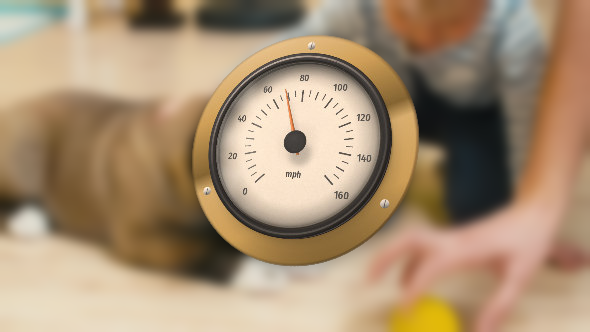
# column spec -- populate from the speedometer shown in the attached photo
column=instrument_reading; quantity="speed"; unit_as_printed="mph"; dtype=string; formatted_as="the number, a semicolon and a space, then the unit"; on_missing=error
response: 70; mph
